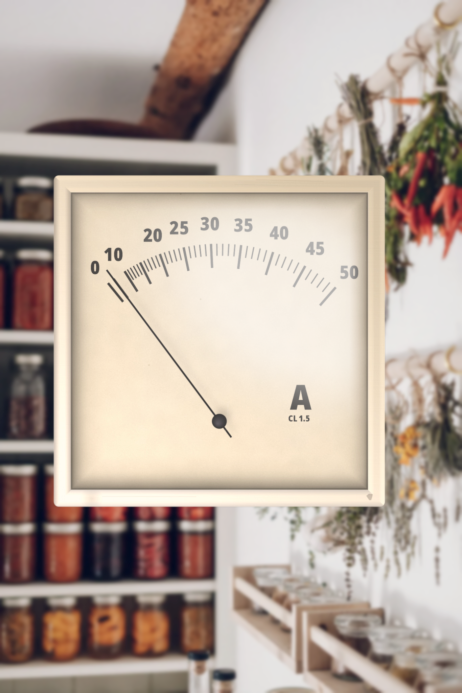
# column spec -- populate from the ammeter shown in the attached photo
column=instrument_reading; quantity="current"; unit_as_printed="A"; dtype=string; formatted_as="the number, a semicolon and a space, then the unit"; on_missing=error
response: 5; A
